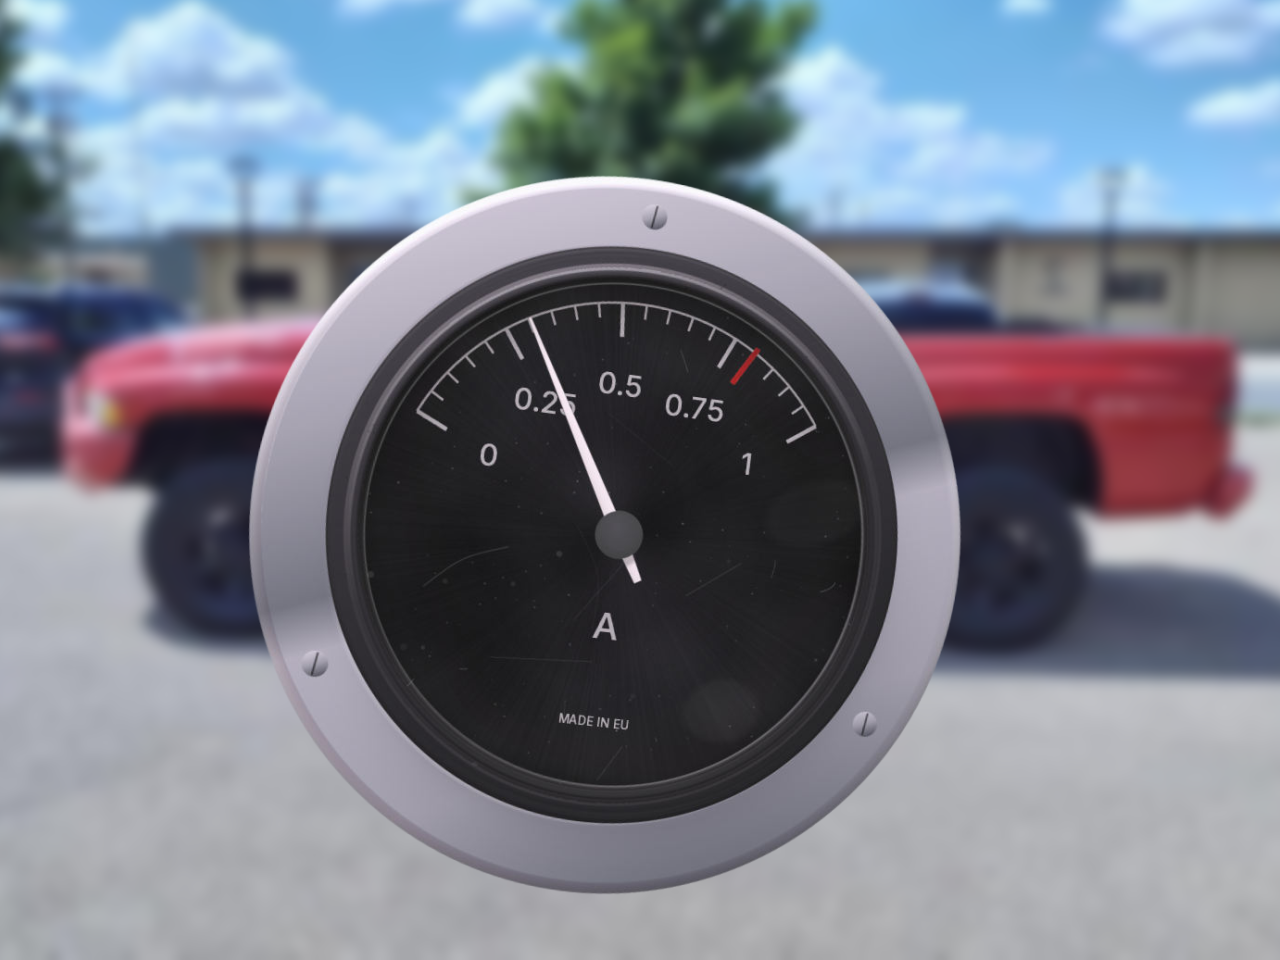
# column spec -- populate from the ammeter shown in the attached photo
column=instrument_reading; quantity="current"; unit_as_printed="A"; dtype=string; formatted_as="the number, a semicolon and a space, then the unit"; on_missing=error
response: 0.3; A
